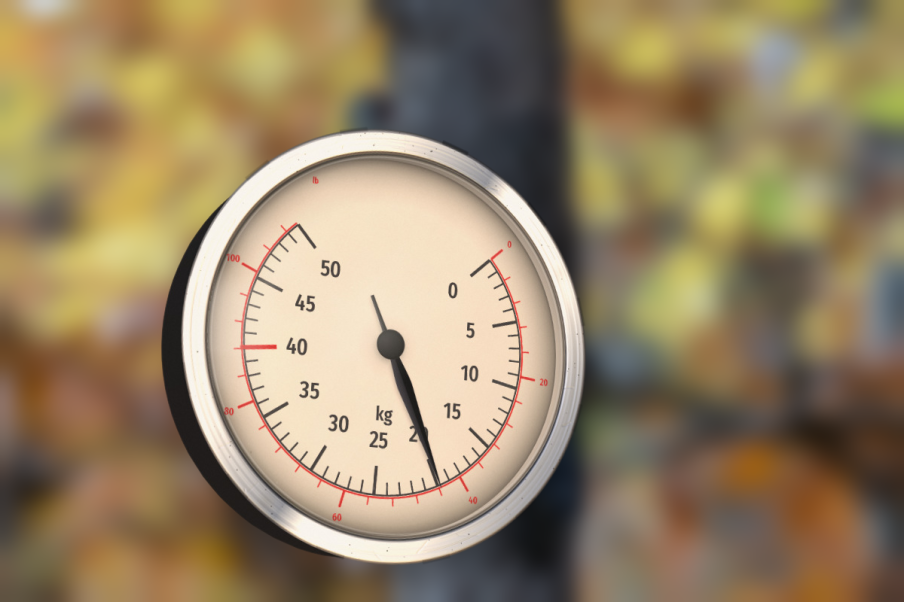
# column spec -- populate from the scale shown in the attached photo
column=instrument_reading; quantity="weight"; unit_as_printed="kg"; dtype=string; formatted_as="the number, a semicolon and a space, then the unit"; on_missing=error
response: 20; kg
